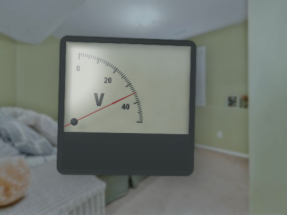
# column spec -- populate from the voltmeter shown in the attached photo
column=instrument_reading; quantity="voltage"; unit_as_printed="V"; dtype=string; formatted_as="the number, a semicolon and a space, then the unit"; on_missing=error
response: 35; V
